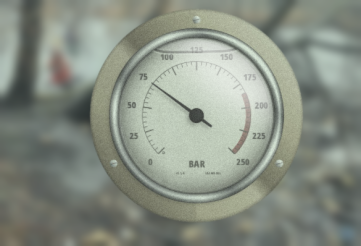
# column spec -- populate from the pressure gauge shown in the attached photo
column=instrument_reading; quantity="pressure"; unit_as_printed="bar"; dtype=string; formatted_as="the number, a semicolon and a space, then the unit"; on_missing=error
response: 75; bar
